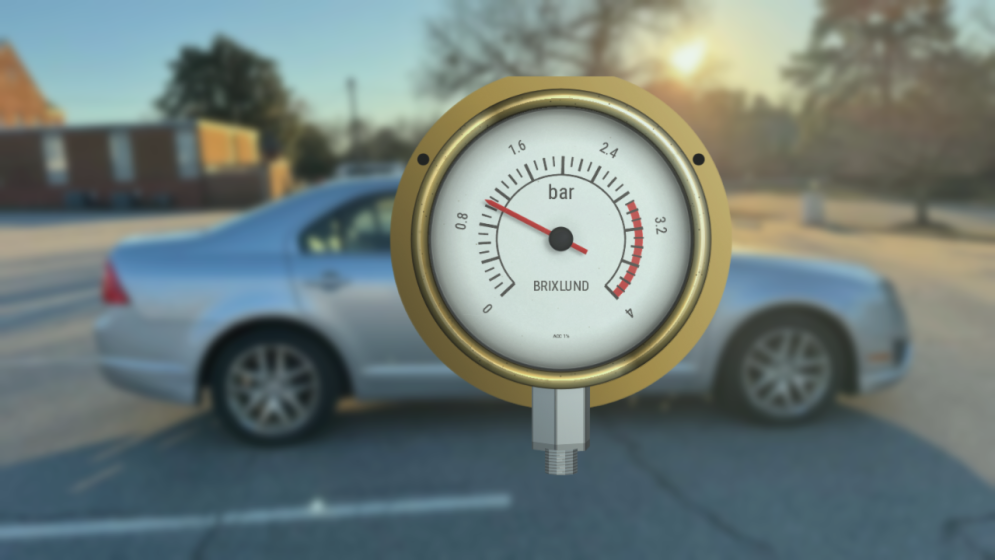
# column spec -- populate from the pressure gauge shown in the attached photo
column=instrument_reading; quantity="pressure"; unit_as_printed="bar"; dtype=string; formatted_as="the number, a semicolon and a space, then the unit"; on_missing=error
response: 1.05; bar
